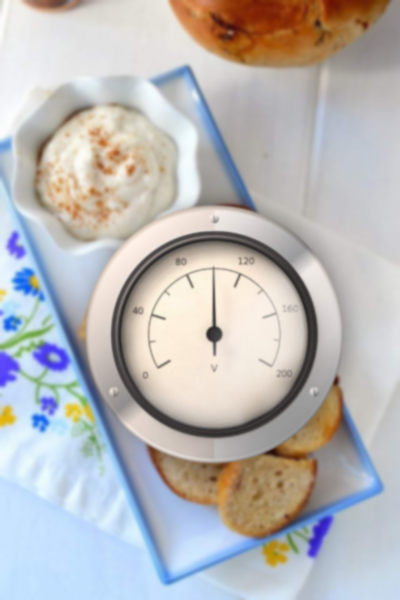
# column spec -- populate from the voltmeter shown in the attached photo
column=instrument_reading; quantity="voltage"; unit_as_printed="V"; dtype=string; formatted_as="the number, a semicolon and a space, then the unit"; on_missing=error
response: 100; V
